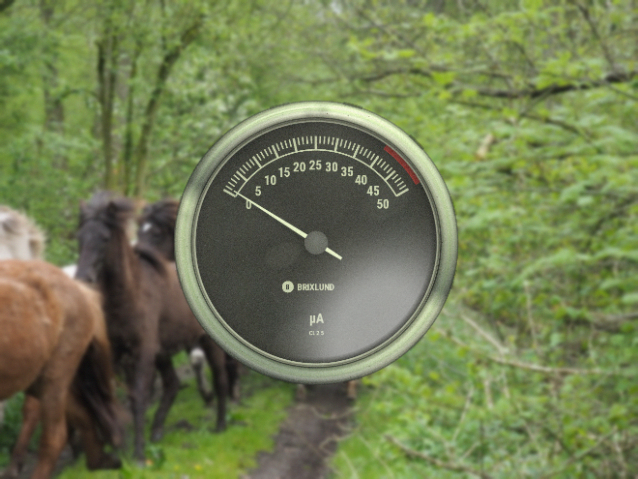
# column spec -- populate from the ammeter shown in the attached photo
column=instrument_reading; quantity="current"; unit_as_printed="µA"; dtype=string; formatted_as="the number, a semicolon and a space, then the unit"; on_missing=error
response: 1; µA
